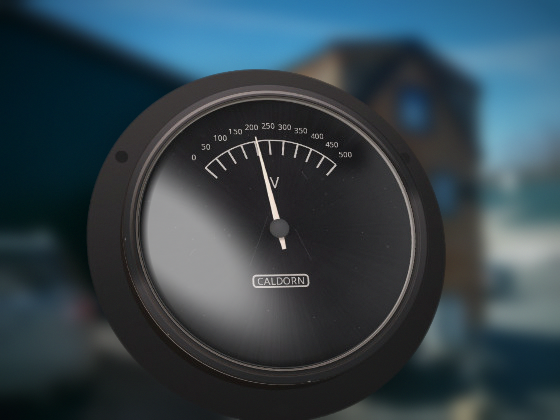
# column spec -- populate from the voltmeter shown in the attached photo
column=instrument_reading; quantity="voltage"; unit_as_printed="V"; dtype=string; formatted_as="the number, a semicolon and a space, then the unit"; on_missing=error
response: 200; V
